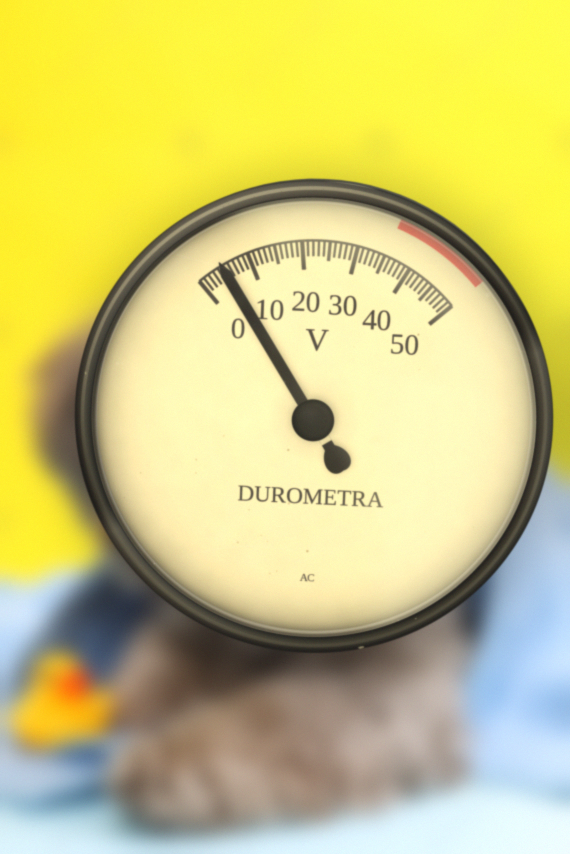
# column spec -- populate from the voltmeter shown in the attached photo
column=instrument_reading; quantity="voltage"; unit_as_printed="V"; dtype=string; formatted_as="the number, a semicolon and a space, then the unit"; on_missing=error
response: 5; V
